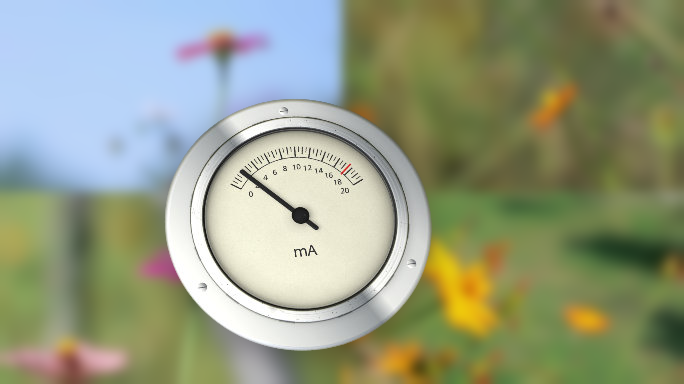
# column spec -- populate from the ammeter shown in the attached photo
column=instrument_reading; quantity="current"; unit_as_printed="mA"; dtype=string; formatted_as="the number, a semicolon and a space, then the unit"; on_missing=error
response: 2; mA
